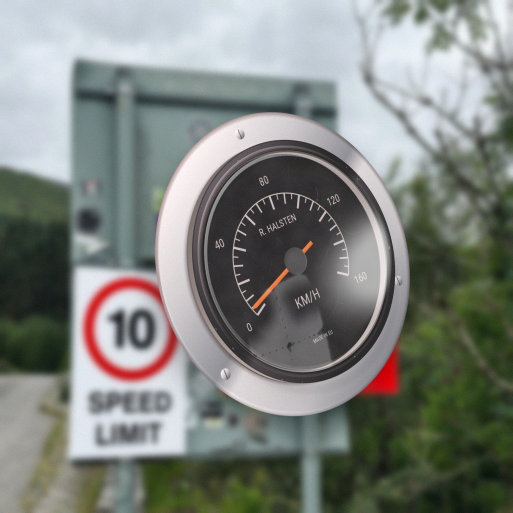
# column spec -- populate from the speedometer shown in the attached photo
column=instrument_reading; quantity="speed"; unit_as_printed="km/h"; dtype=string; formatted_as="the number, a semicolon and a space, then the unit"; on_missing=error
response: 5; km/h
